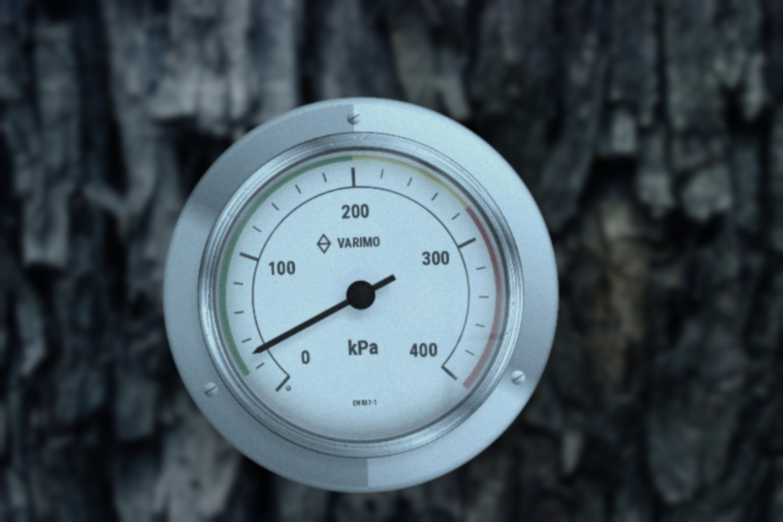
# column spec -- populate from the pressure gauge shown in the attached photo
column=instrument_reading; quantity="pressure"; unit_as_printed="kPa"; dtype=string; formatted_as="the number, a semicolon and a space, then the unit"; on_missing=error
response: 30; kPa
